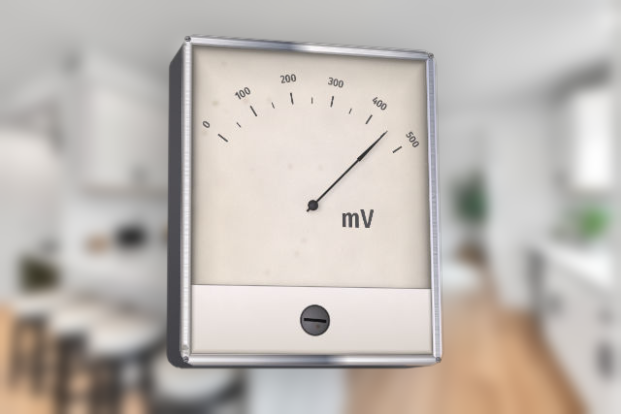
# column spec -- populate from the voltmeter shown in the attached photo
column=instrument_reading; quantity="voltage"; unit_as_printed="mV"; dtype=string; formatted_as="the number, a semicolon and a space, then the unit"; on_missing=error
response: 450; mV
